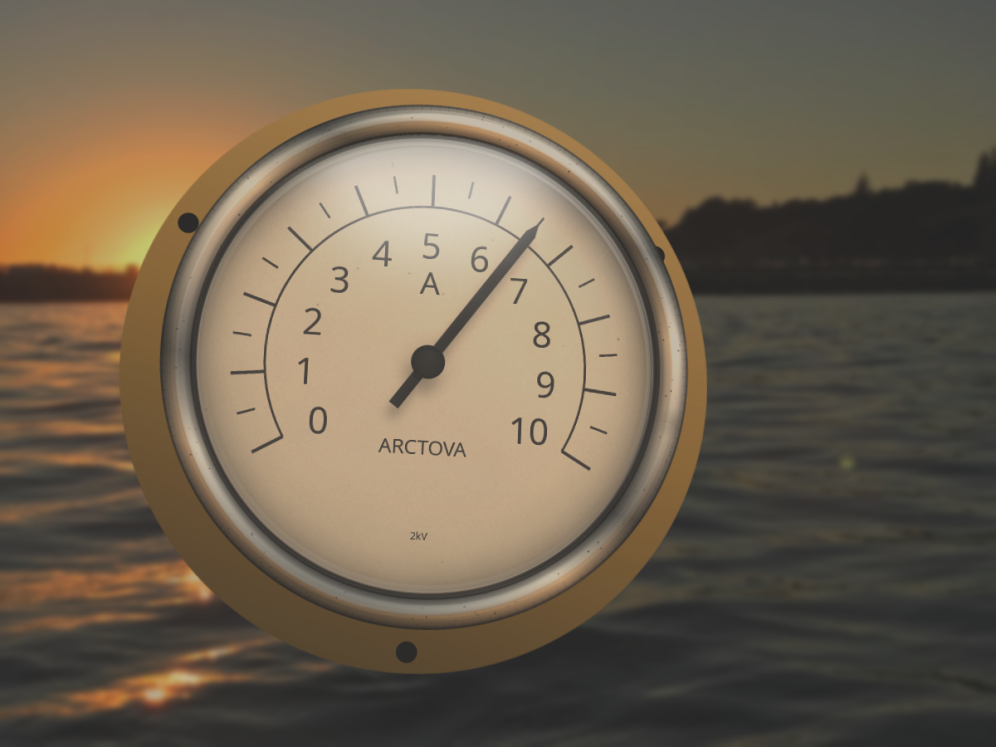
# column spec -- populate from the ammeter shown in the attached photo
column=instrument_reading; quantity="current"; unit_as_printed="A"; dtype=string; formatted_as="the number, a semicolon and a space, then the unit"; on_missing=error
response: 6.5; A
